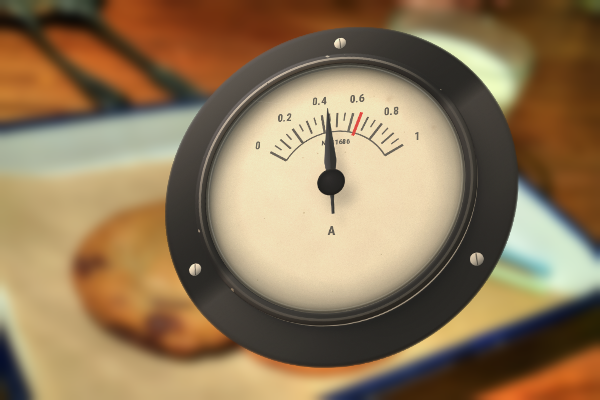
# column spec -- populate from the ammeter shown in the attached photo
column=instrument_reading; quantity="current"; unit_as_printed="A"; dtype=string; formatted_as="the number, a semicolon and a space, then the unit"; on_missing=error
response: 0.45; A
